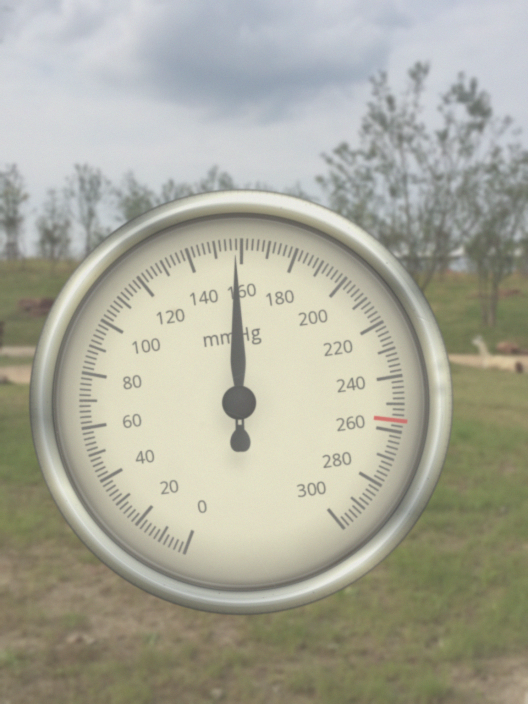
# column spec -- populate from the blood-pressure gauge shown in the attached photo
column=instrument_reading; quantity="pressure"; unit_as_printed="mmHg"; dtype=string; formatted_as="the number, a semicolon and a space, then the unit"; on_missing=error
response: 158; mmHg
